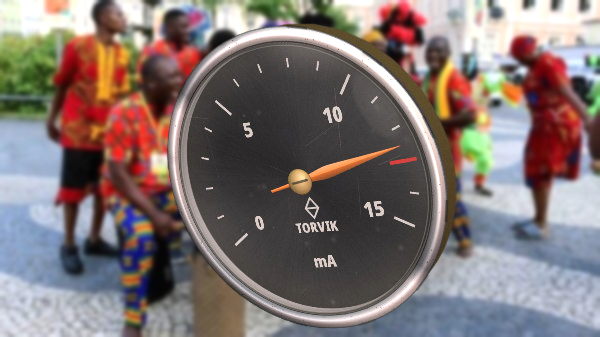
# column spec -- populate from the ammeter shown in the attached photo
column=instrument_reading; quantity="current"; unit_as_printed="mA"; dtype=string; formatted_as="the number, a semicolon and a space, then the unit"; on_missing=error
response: 12.5; mA
